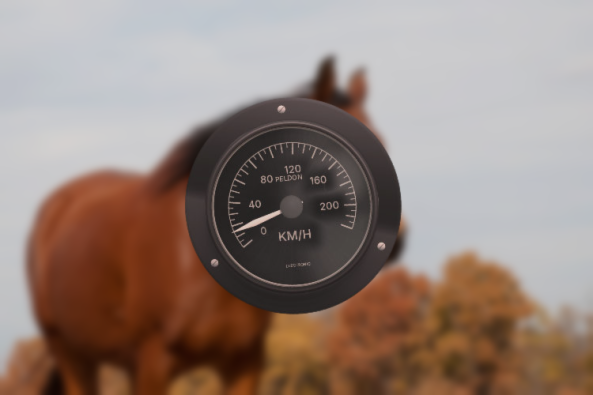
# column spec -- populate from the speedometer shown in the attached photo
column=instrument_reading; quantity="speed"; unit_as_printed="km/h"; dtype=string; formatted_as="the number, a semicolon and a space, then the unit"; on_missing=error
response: 15; km/h
